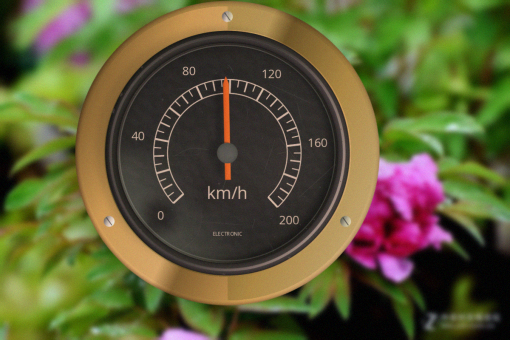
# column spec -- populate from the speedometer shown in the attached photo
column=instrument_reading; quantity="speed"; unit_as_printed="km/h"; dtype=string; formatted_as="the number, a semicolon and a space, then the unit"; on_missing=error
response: 97.5; km/h
